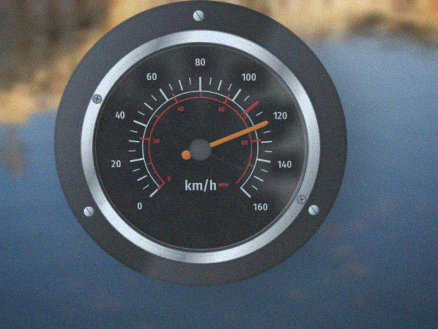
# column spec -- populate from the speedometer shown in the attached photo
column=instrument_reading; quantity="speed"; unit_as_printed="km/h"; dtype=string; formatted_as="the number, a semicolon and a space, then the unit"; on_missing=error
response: 120; km/h
